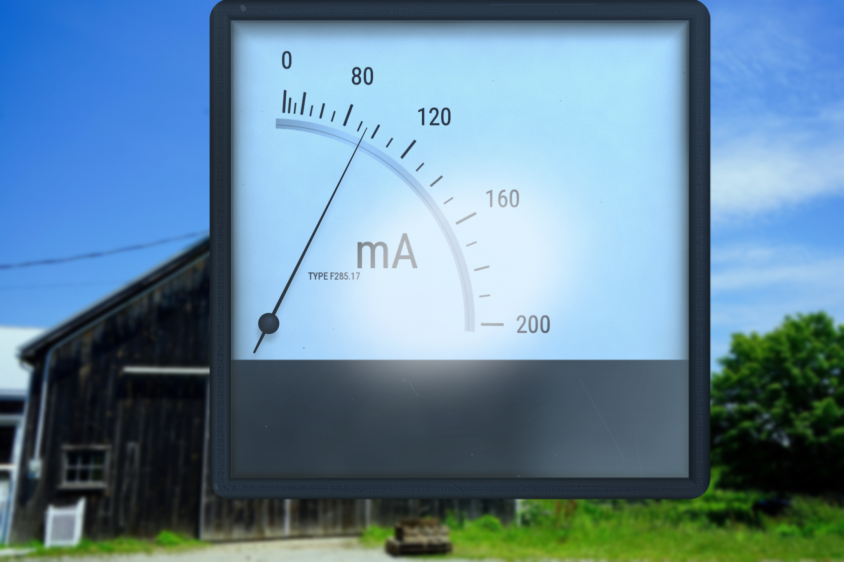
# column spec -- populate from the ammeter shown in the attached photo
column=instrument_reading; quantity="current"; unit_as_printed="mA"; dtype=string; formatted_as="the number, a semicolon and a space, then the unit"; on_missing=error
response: 95; mA
